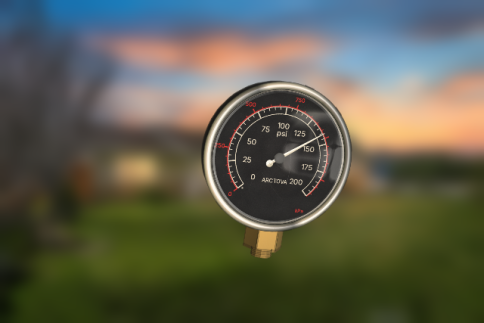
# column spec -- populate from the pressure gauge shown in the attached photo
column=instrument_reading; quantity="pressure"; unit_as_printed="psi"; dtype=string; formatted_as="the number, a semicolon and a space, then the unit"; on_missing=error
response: 140; psi
